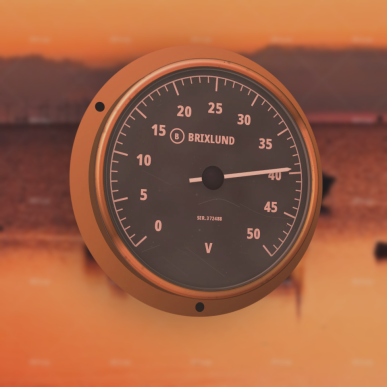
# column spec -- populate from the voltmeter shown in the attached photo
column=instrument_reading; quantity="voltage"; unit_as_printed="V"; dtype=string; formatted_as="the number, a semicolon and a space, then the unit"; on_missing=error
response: 39.5; V
